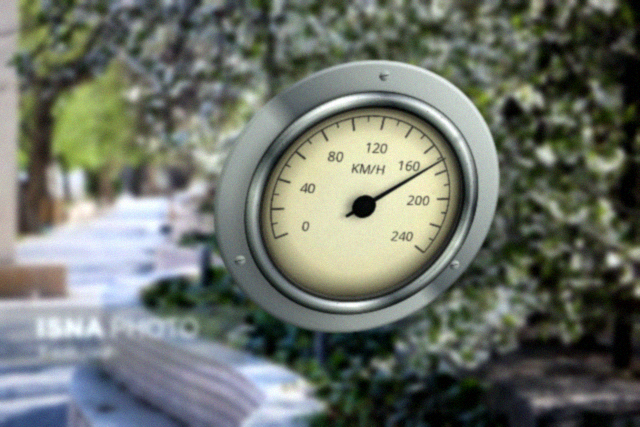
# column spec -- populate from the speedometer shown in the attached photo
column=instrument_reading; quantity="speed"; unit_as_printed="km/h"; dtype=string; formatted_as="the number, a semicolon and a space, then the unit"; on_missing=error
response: 170; km/h
